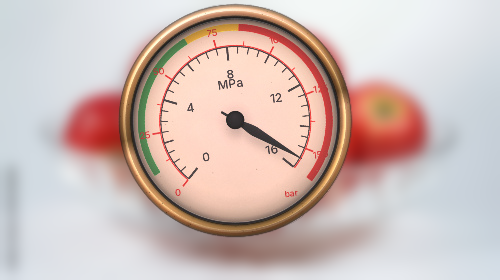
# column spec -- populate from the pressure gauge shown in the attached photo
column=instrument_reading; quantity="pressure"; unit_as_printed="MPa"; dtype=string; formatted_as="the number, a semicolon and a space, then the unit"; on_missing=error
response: 15.5; MPa
